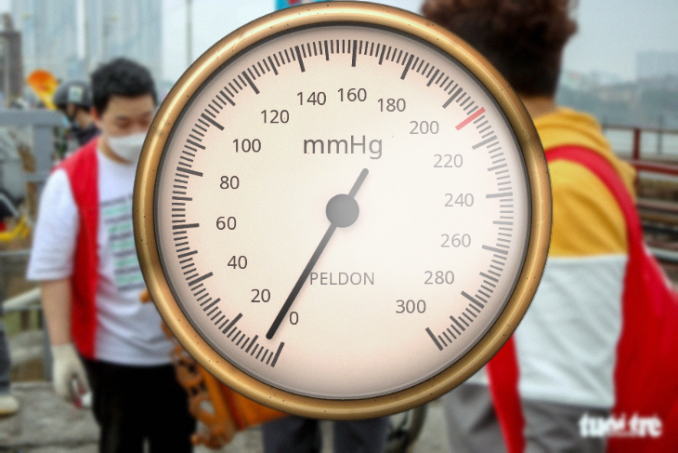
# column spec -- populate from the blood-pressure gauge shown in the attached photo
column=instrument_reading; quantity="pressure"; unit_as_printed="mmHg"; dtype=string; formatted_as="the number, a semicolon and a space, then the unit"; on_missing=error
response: 6; mmHg
